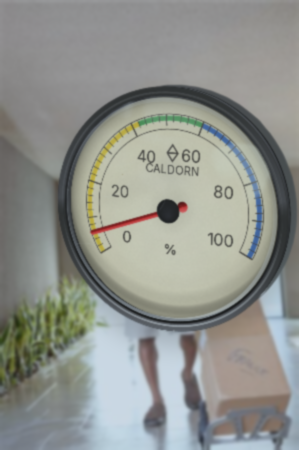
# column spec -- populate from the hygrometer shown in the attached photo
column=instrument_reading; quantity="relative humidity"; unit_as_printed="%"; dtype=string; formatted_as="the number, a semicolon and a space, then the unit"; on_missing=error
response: 6; %
